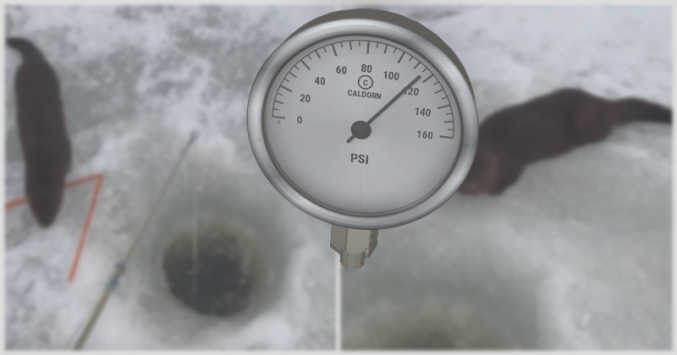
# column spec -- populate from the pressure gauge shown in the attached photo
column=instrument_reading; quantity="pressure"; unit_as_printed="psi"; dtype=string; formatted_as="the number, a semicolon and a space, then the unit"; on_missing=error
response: 115; psi
